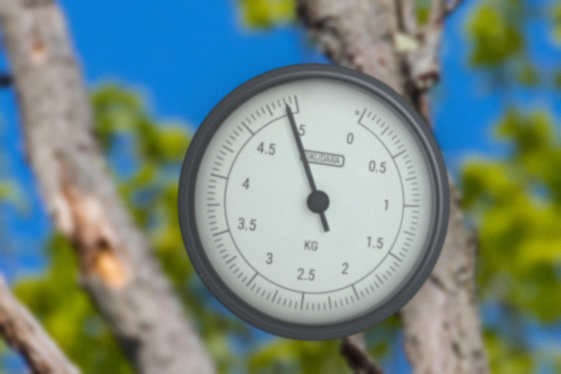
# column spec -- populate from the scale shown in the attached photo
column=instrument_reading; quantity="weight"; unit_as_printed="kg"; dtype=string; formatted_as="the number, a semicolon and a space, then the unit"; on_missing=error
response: 4.9; kg
